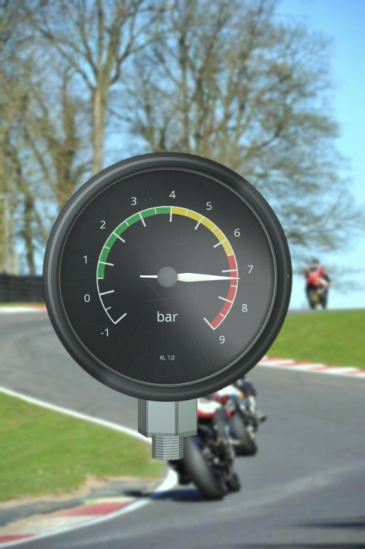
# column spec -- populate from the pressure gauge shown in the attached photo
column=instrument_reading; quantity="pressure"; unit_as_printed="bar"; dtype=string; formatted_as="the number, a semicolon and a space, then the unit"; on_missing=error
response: 7.25; bar
